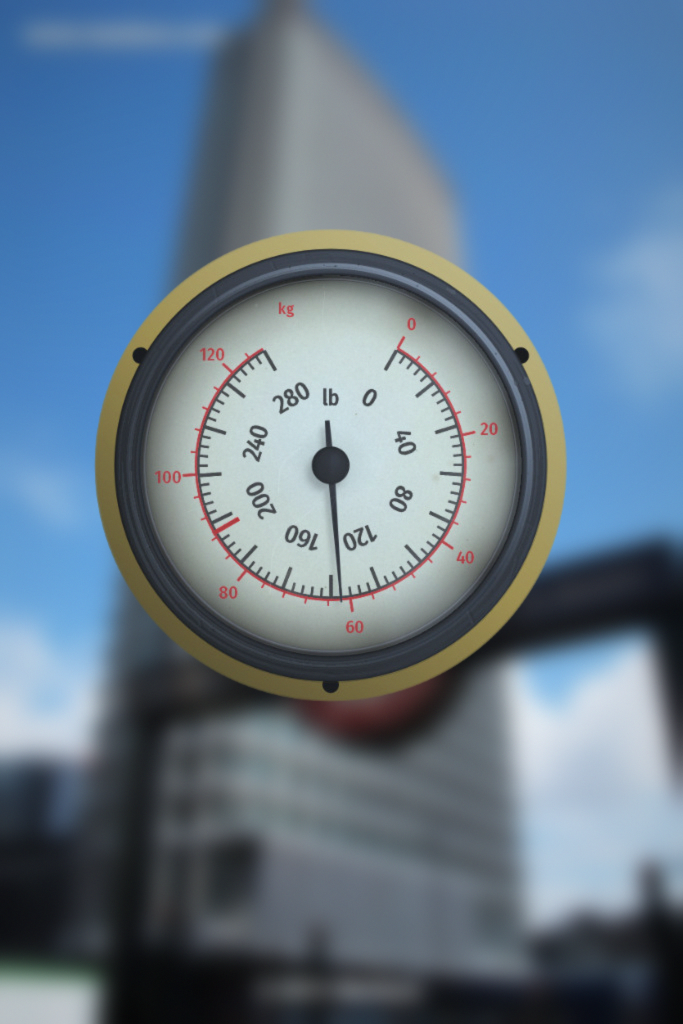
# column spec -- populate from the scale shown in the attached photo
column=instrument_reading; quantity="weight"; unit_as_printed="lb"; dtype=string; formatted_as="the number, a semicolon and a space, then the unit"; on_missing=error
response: 136; lb
